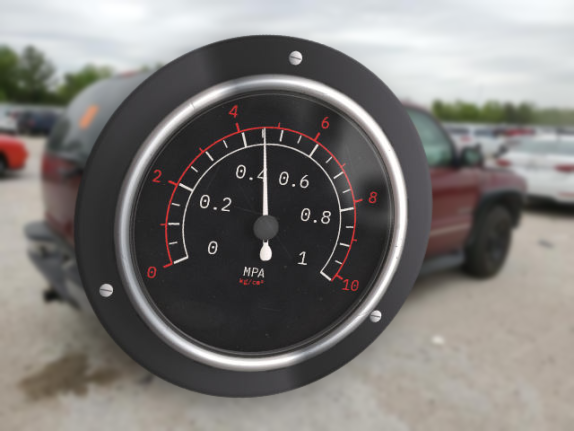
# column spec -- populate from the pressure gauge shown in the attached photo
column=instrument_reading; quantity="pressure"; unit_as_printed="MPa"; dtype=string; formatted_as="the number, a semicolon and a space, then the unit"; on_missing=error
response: 0.45; MPa
